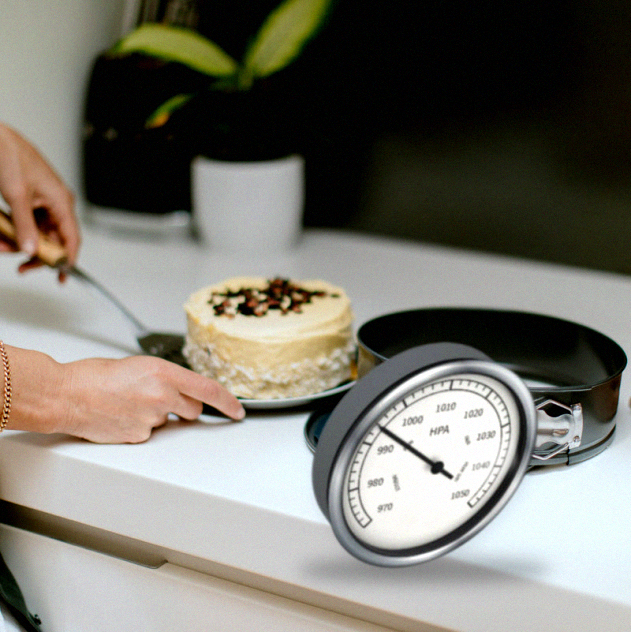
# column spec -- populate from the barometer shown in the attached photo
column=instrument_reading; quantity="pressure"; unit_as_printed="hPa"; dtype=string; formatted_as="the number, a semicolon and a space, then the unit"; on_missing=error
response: 994; hPa
